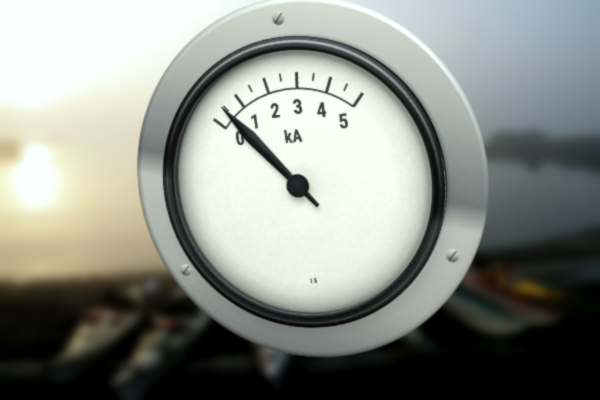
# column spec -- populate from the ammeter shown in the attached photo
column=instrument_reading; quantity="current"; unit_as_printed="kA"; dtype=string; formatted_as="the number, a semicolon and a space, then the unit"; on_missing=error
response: 0.5; kA
